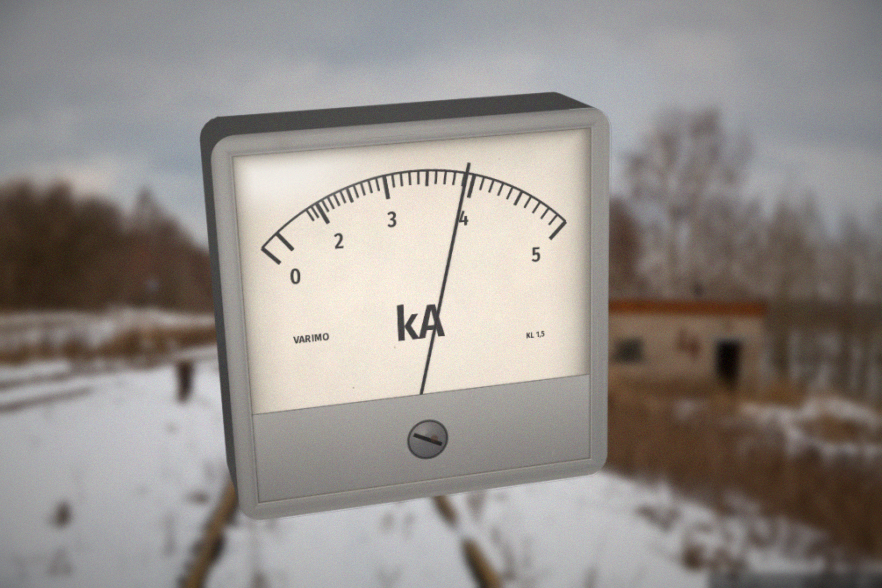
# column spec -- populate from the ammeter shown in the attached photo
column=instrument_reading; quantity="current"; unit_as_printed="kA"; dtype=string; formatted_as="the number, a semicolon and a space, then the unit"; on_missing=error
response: 3.9; kA
